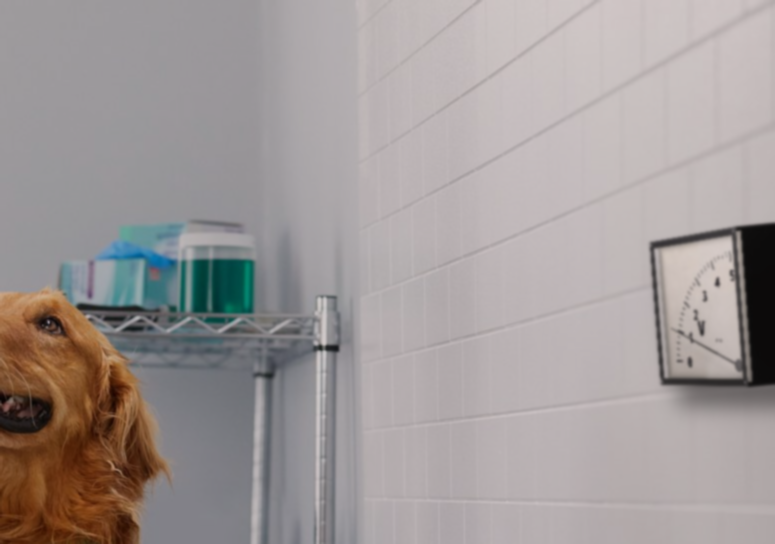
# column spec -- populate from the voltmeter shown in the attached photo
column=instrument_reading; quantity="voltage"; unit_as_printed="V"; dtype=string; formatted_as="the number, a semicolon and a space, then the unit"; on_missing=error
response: 1; V
